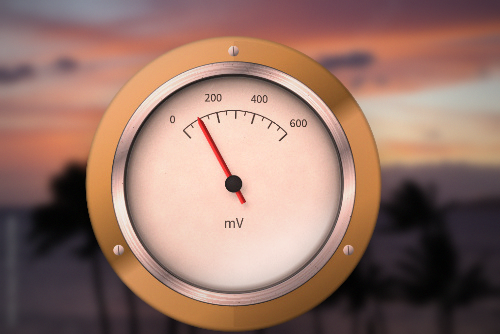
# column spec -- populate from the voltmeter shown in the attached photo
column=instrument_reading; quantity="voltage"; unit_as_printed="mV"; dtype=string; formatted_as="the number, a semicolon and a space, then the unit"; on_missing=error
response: 100; mV
